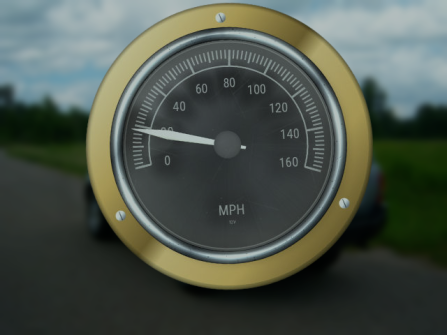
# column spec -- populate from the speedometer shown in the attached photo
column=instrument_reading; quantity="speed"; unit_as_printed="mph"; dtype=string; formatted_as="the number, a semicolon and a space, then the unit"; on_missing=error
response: 18; mph
